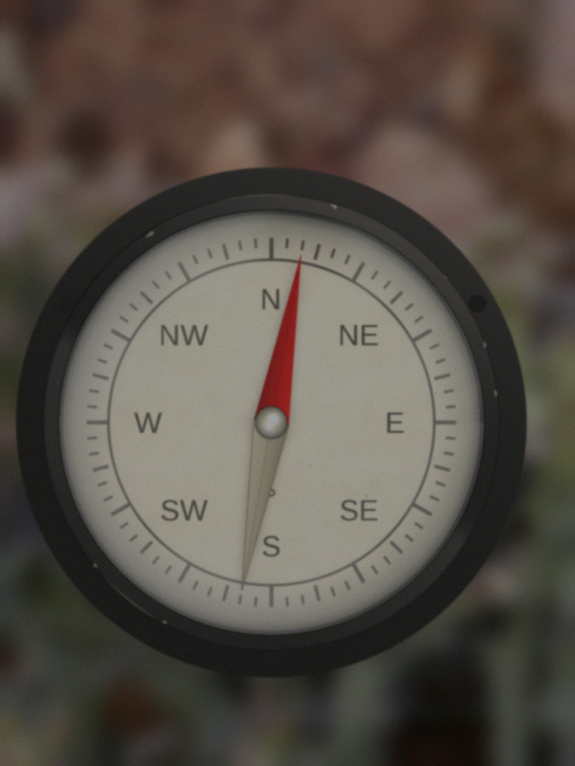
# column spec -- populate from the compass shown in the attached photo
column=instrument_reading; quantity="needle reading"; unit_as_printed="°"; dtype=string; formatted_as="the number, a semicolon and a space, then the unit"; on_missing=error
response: 10; °
